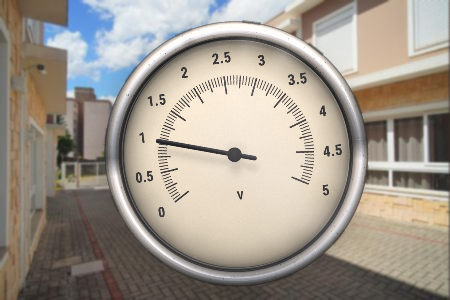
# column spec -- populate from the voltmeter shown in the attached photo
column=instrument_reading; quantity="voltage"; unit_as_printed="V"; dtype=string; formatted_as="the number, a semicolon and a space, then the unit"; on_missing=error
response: 1; V
